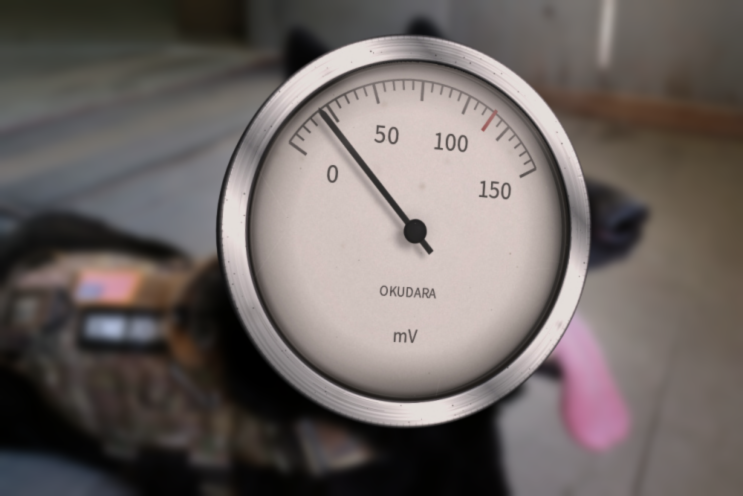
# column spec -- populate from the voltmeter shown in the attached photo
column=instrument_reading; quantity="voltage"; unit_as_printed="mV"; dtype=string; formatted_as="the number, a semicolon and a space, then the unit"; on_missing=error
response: 20; mV
